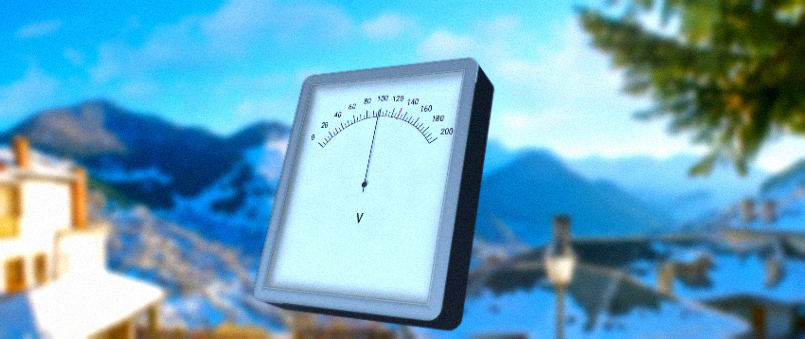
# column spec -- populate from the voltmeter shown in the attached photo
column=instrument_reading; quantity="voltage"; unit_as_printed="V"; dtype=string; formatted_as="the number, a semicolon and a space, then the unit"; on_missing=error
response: 100; V
